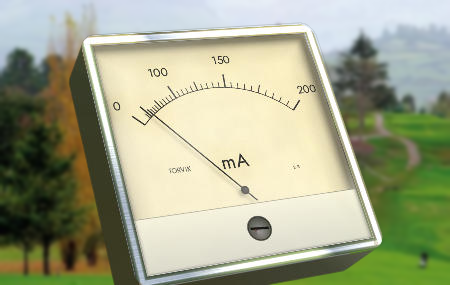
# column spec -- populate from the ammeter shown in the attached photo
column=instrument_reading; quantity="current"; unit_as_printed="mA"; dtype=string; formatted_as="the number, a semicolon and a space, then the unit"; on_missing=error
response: 50; mA
